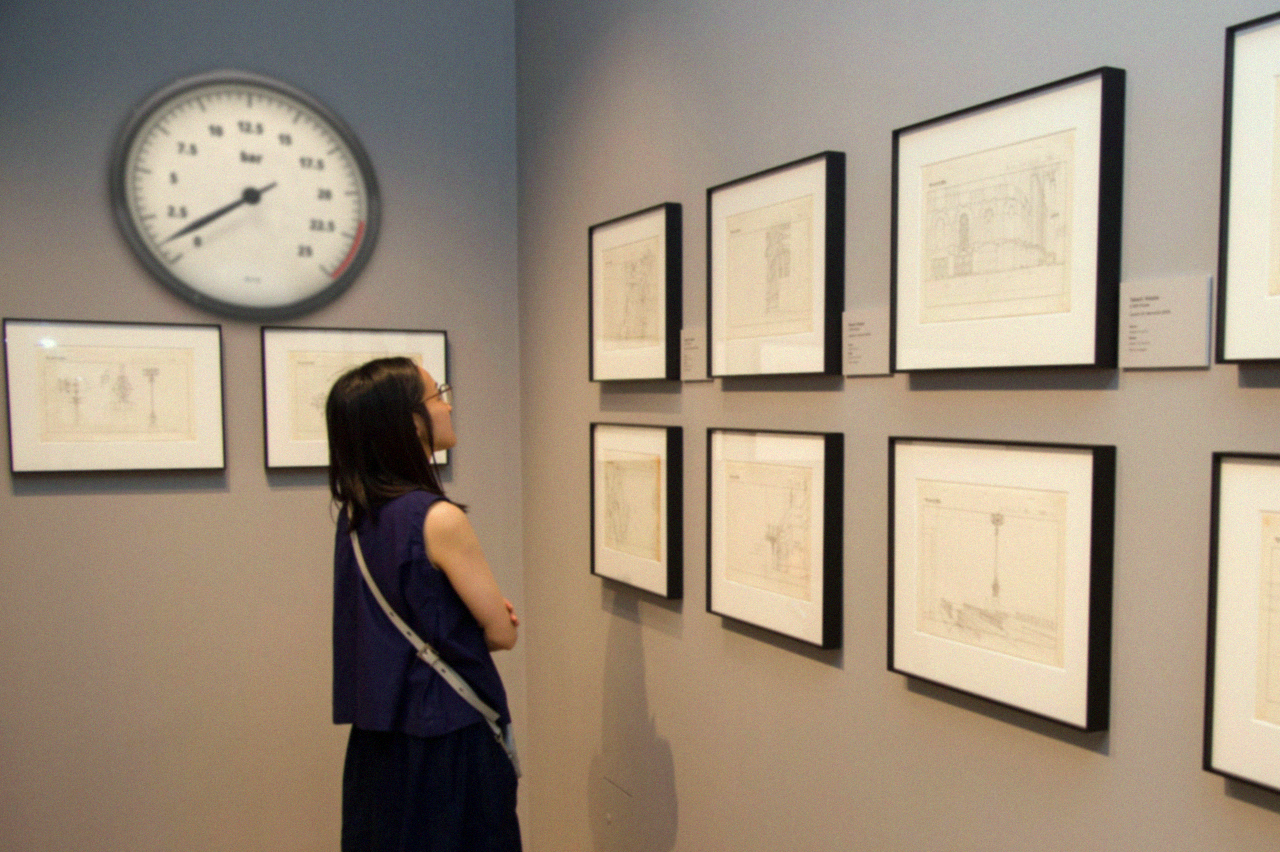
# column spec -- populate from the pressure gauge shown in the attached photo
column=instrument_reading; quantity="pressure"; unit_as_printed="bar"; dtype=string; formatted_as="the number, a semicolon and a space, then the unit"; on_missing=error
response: 1; bar
